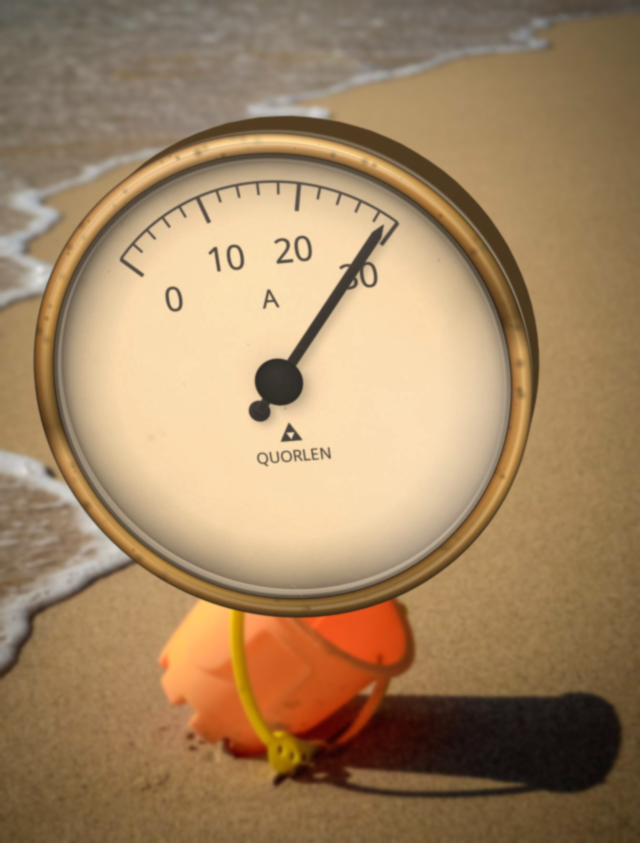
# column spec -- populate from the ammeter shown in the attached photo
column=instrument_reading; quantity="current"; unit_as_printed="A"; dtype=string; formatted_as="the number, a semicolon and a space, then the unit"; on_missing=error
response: 29; A
